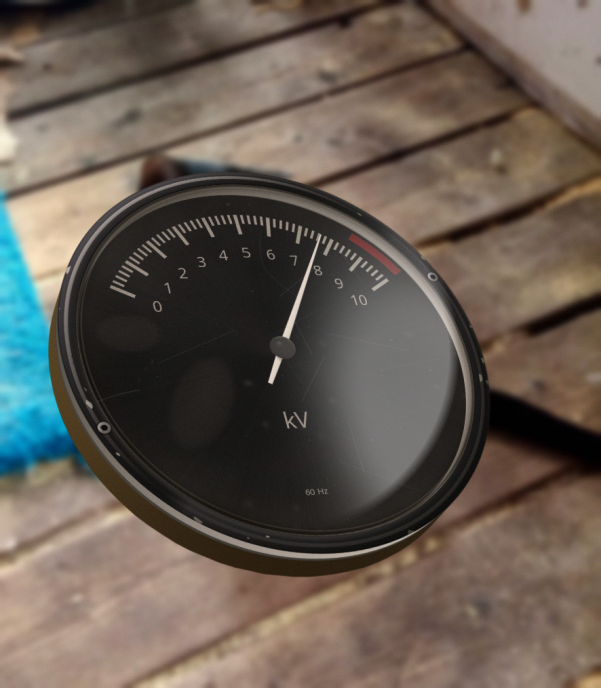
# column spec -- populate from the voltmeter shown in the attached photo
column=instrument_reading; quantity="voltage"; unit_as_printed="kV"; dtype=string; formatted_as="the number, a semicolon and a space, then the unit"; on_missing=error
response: 7.6; kV
